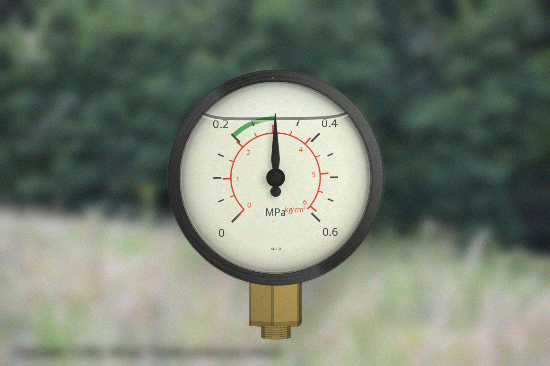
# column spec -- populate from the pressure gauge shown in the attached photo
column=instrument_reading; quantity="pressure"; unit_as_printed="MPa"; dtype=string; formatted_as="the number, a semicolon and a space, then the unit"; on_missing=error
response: 0.3; MPa
